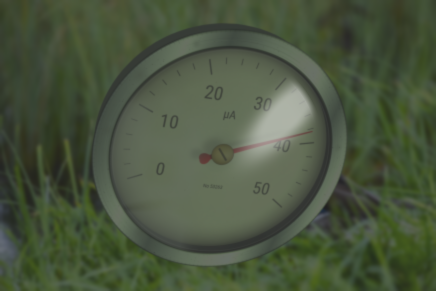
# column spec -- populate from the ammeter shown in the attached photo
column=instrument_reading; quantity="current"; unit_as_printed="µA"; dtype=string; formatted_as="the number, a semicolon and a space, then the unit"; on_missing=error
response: 38; µA
